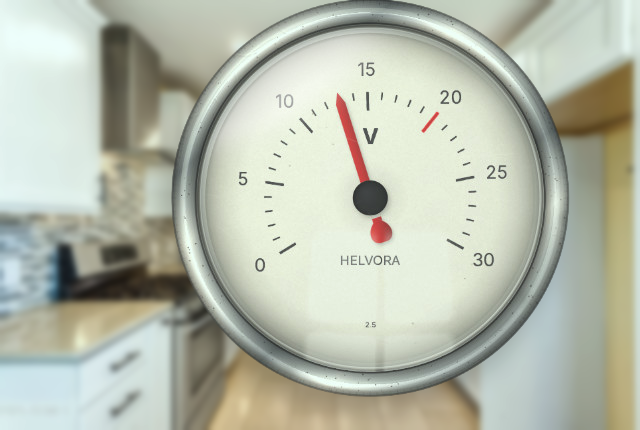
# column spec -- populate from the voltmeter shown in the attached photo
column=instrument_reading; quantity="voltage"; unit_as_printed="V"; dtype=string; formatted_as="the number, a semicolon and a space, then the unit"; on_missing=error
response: 13; V
